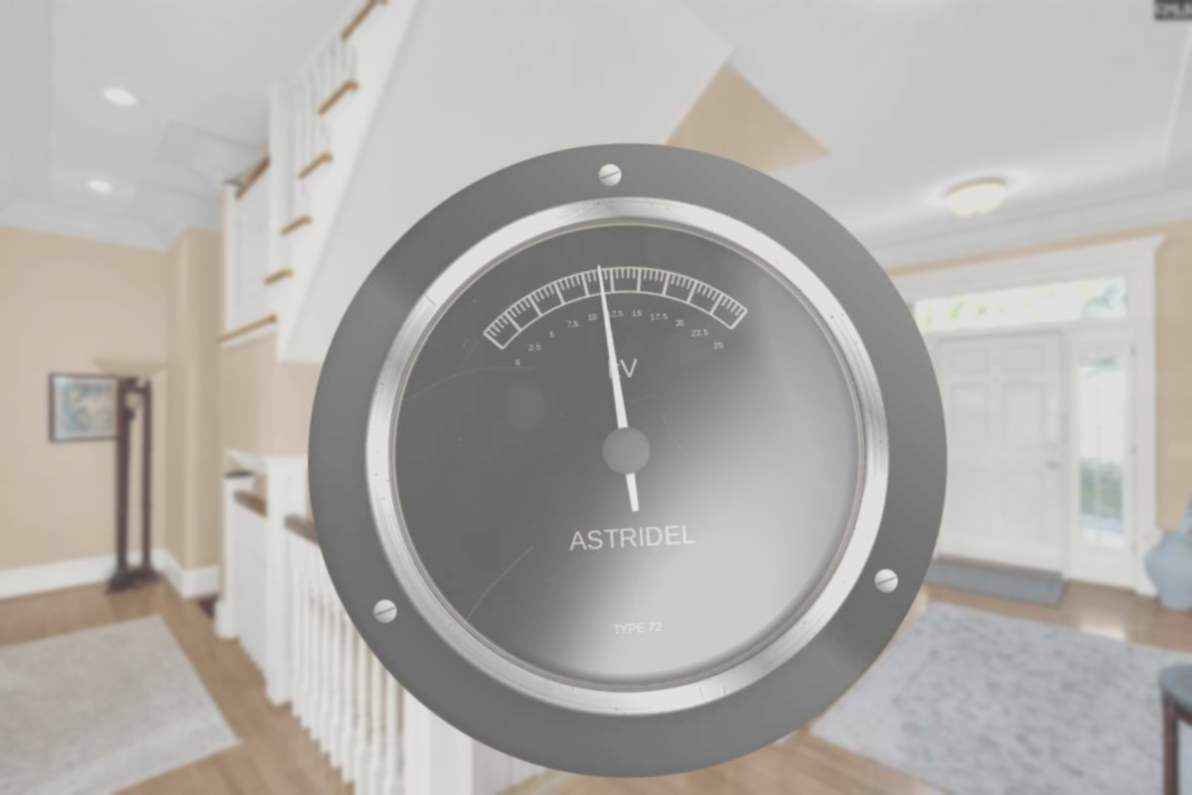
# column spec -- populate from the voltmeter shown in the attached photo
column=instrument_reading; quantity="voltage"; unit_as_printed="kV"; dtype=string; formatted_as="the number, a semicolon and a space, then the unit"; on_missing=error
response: 11.5; kV
